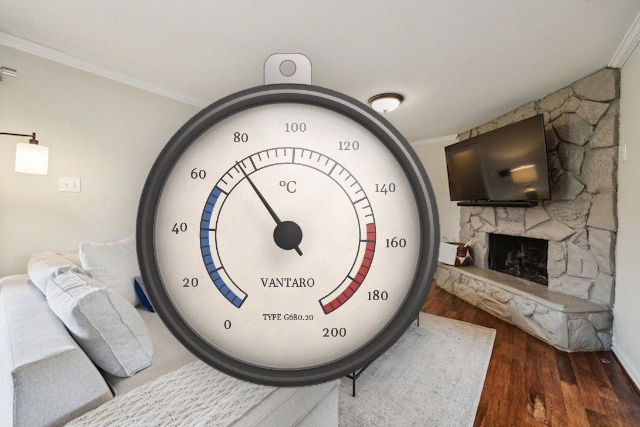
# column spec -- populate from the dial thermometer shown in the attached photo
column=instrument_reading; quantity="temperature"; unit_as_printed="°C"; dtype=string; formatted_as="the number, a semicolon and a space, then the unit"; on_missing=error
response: 74; °C
